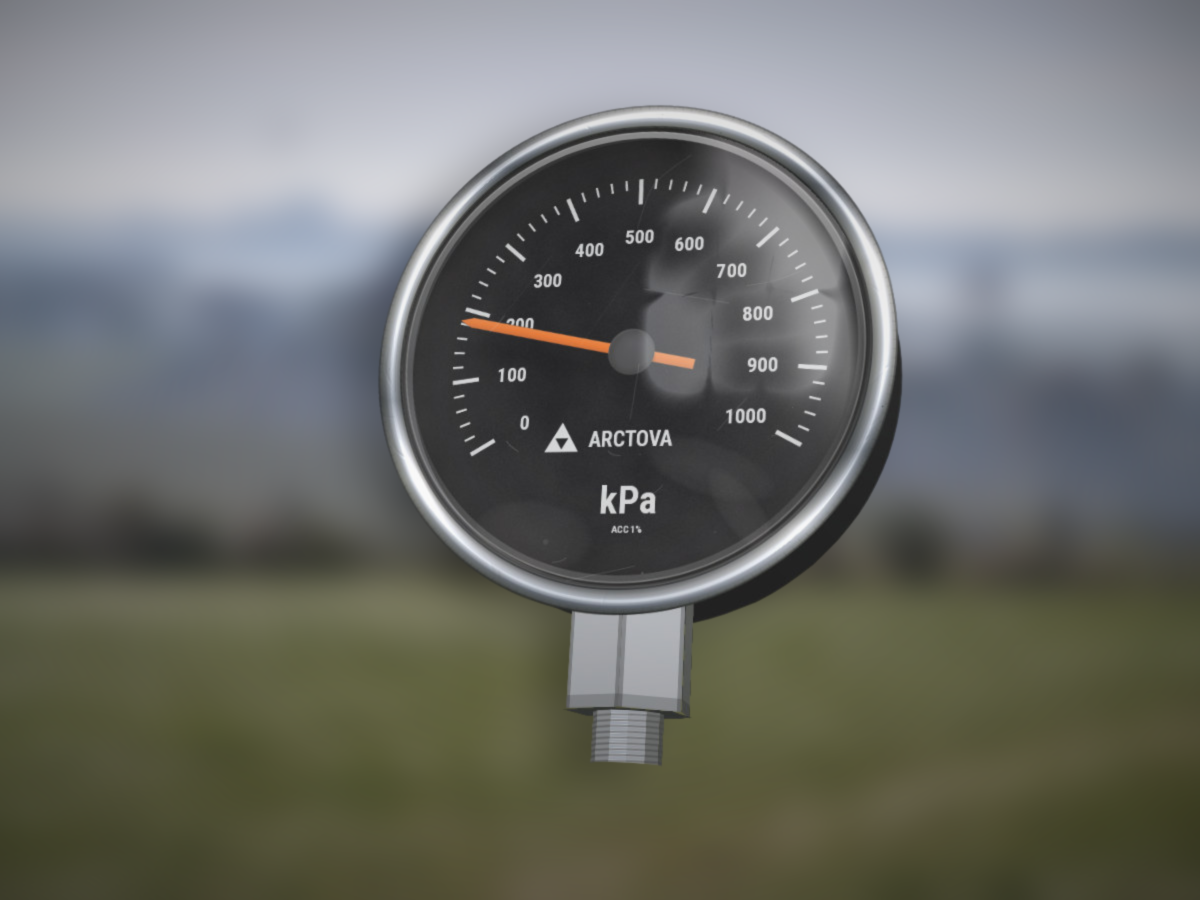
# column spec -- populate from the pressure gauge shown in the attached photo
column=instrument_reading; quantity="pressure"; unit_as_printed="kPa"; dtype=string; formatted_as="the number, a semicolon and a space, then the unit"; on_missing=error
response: 180; kPa
